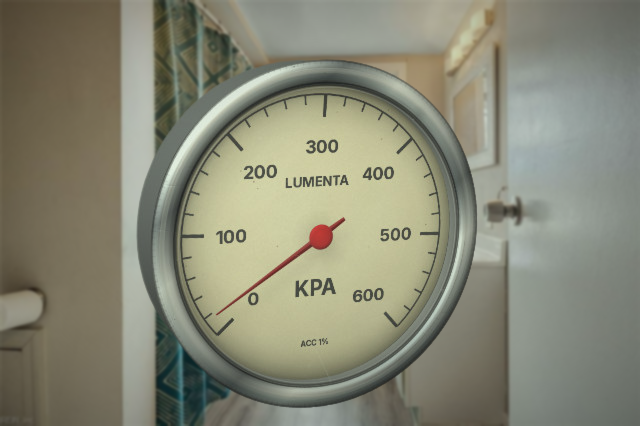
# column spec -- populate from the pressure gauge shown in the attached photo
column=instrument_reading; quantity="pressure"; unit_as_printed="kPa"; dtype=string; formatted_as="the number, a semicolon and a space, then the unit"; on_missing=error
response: 20; kPa
